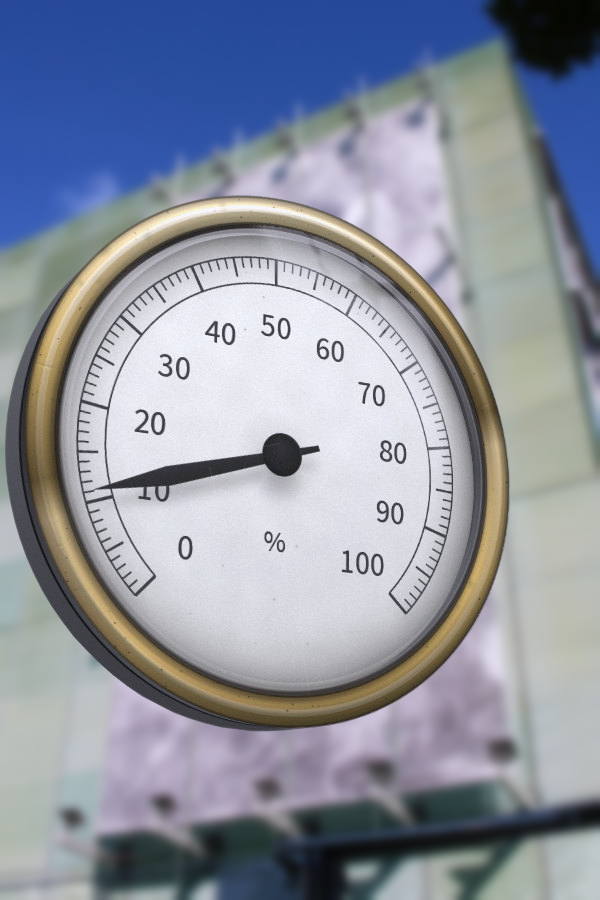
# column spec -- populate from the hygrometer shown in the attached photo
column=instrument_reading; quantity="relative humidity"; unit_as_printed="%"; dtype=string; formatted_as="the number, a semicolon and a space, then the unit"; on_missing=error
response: 11; %
